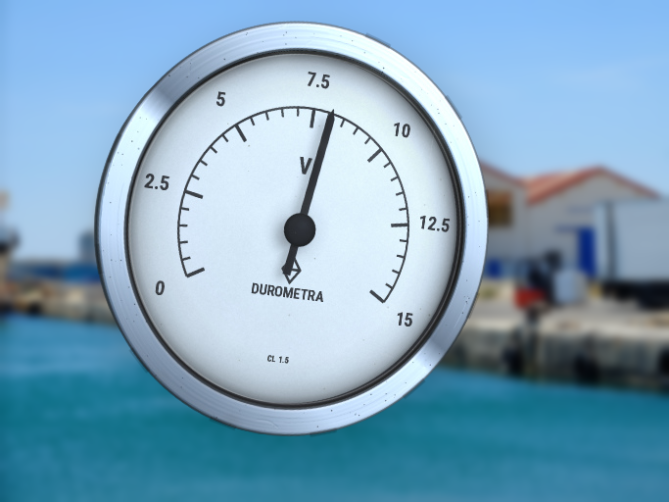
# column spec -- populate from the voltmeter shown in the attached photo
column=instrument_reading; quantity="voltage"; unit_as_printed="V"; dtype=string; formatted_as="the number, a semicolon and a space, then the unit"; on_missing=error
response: 8; V
